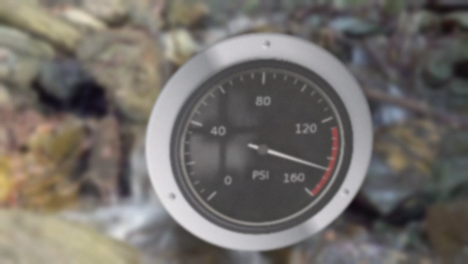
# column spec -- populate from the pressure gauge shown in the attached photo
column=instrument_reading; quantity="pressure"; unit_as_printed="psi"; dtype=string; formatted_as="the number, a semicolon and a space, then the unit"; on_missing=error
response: 145; psi
